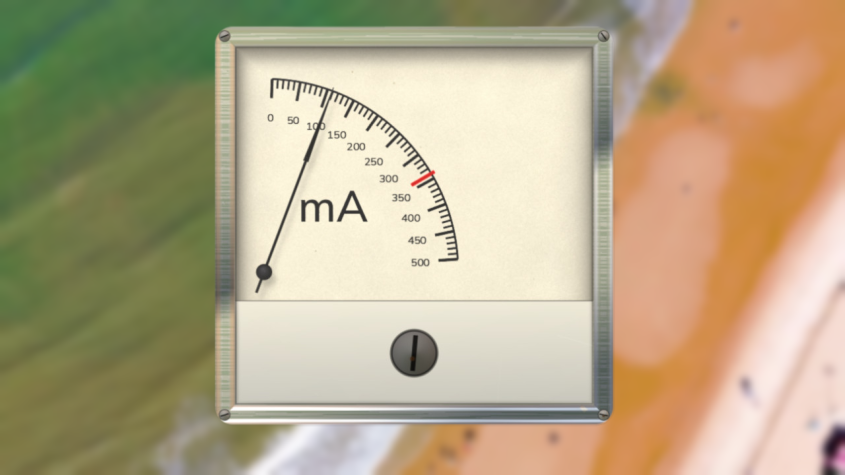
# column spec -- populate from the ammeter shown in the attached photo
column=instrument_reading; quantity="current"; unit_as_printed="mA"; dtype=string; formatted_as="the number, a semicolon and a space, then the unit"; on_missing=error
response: 110; mA
